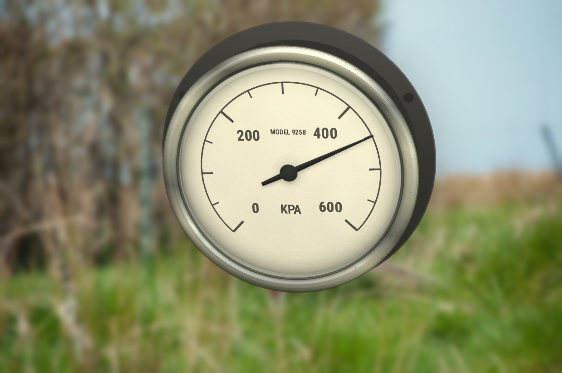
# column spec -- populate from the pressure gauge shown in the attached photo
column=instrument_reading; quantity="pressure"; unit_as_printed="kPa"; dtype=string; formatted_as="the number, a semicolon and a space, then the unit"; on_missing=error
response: 450; kPa
